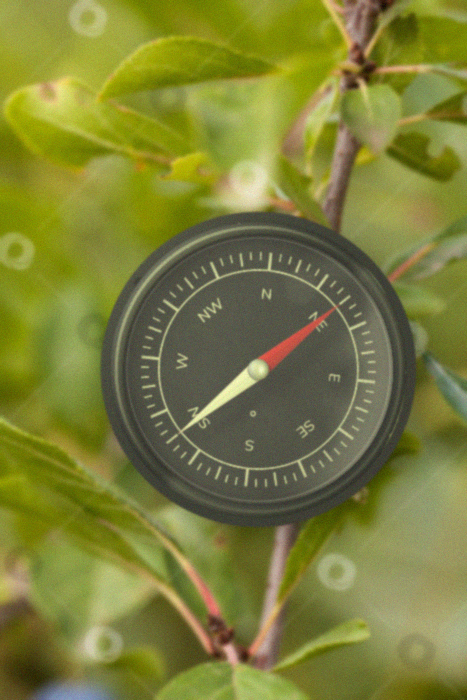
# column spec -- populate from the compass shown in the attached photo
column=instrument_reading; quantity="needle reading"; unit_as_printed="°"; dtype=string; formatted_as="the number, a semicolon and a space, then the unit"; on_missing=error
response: 45; °
